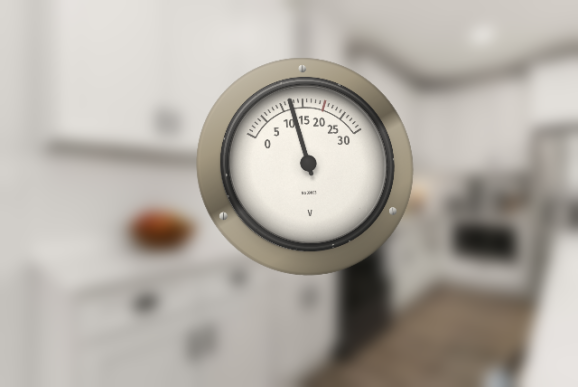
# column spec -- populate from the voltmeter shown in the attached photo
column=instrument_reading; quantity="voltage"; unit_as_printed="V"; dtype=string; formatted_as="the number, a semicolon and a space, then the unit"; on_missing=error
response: 12; V
